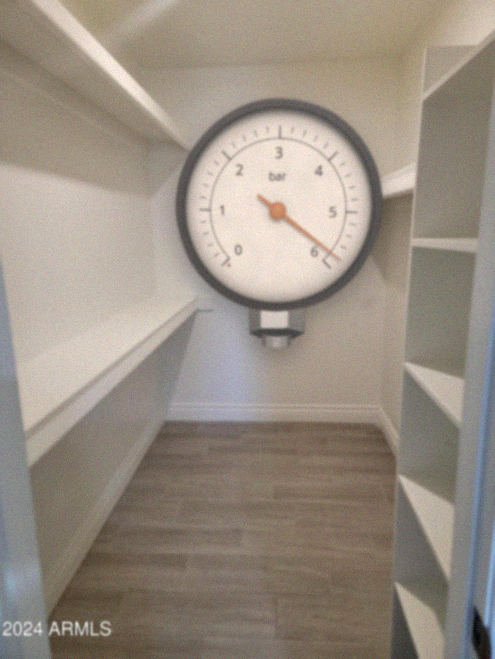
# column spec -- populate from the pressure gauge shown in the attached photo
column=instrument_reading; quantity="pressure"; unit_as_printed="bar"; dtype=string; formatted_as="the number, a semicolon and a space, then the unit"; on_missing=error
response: 5.8; bar
